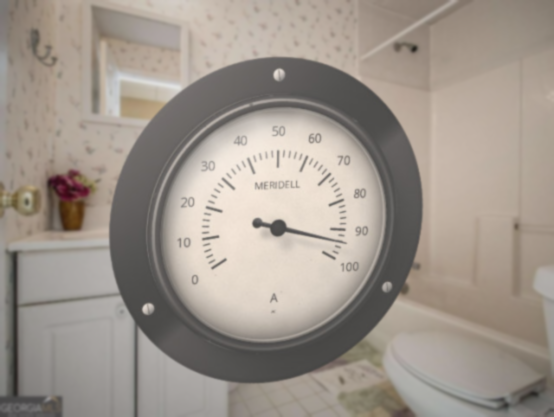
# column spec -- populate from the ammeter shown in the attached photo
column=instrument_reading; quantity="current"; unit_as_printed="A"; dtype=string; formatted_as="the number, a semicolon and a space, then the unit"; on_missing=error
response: 94; A
